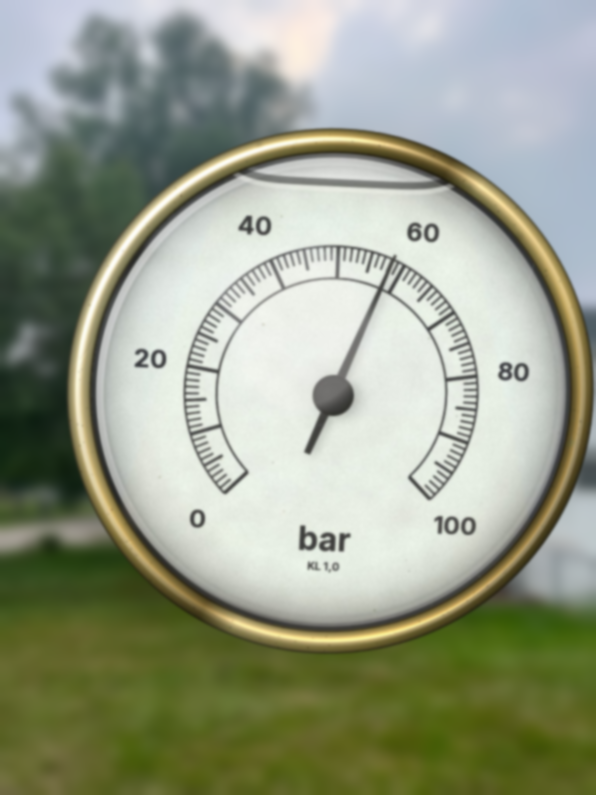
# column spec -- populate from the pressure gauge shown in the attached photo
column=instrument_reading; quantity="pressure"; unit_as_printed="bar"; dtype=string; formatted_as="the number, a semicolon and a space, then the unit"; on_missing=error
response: 58; bar
